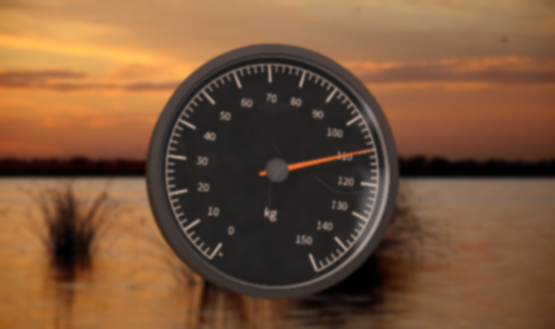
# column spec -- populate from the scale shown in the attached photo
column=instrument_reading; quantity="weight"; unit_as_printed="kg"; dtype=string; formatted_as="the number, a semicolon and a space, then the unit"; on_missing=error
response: 110; kg
